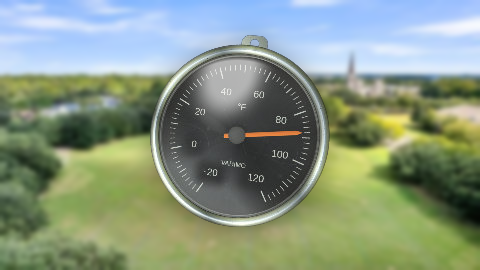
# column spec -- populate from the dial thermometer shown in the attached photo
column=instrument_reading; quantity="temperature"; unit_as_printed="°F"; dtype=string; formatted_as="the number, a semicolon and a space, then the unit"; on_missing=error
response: 88; °F
